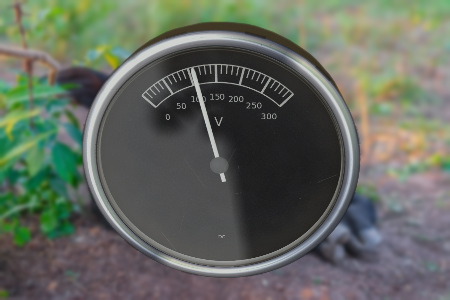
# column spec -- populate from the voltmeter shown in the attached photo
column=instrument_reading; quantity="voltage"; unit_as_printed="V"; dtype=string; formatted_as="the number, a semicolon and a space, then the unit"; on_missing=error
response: 110; V
